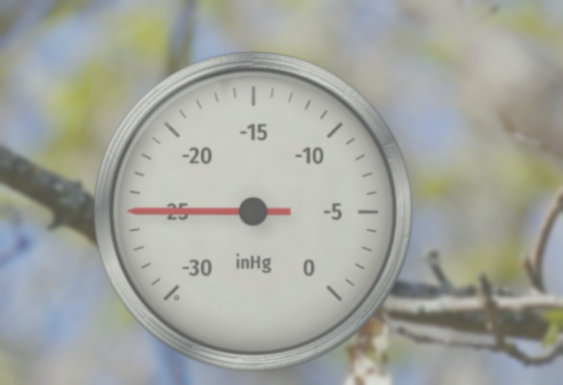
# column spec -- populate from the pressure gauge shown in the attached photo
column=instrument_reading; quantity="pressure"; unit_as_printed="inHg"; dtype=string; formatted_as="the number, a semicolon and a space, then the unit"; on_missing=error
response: -25; inHg
